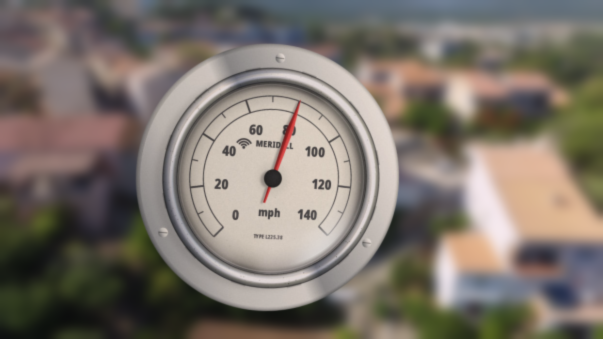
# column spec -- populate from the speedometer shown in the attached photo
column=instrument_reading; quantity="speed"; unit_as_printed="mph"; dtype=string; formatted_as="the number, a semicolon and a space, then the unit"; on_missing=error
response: 80; mph
